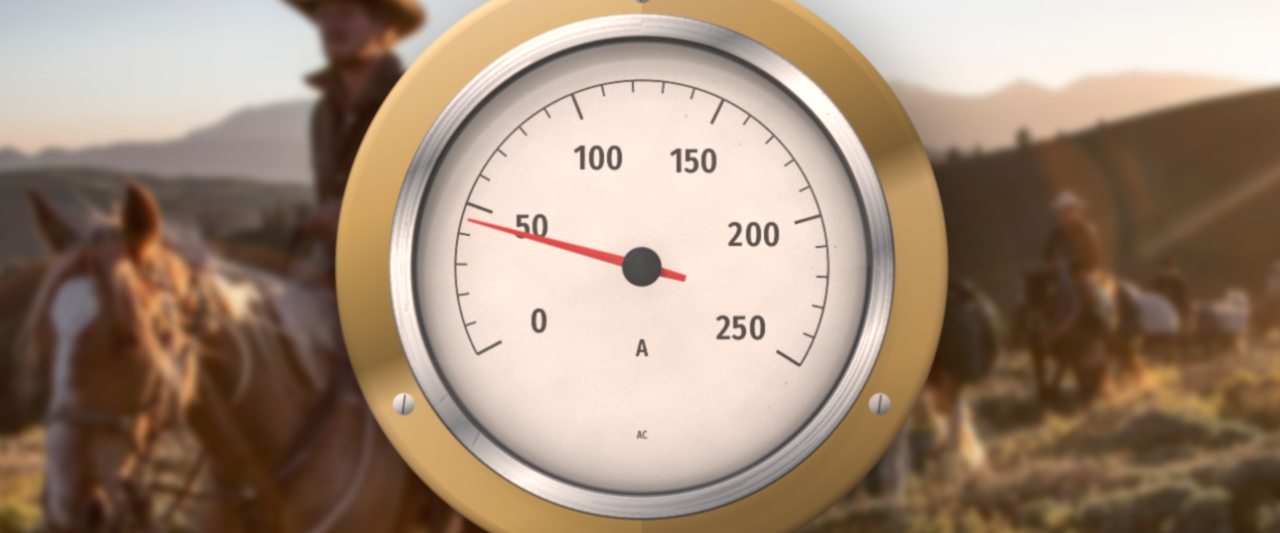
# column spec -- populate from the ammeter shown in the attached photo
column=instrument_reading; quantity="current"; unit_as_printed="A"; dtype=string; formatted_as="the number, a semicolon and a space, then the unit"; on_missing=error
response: 45; A
